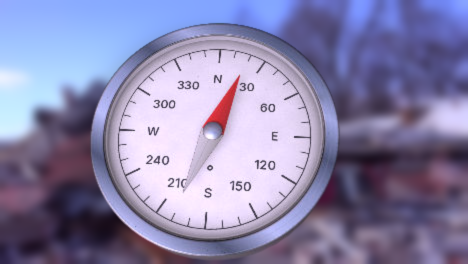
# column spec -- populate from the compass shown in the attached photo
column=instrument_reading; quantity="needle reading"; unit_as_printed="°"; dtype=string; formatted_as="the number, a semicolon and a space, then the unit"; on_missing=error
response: 20; °
